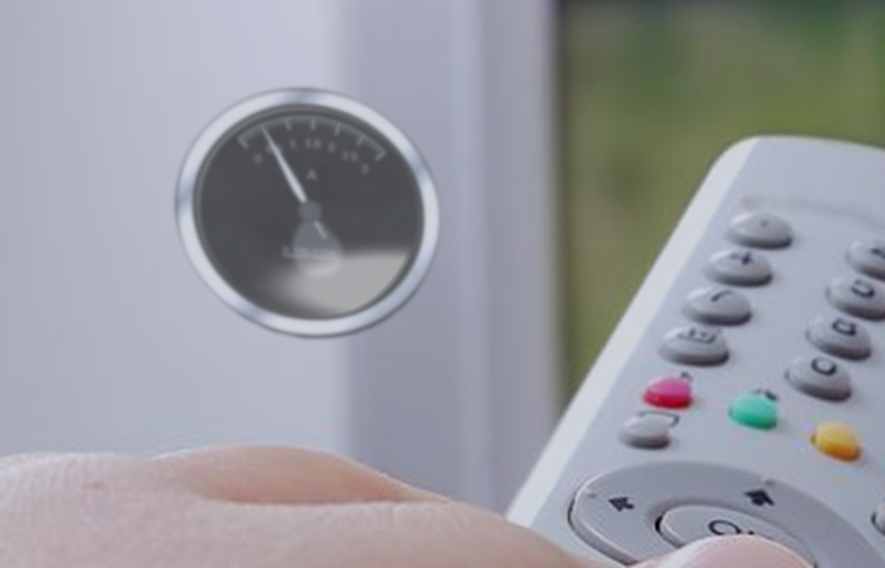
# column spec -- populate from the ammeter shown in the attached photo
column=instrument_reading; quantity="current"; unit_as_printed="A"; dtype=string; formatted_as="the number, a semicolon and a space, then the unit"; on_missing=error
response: 0.5; A
